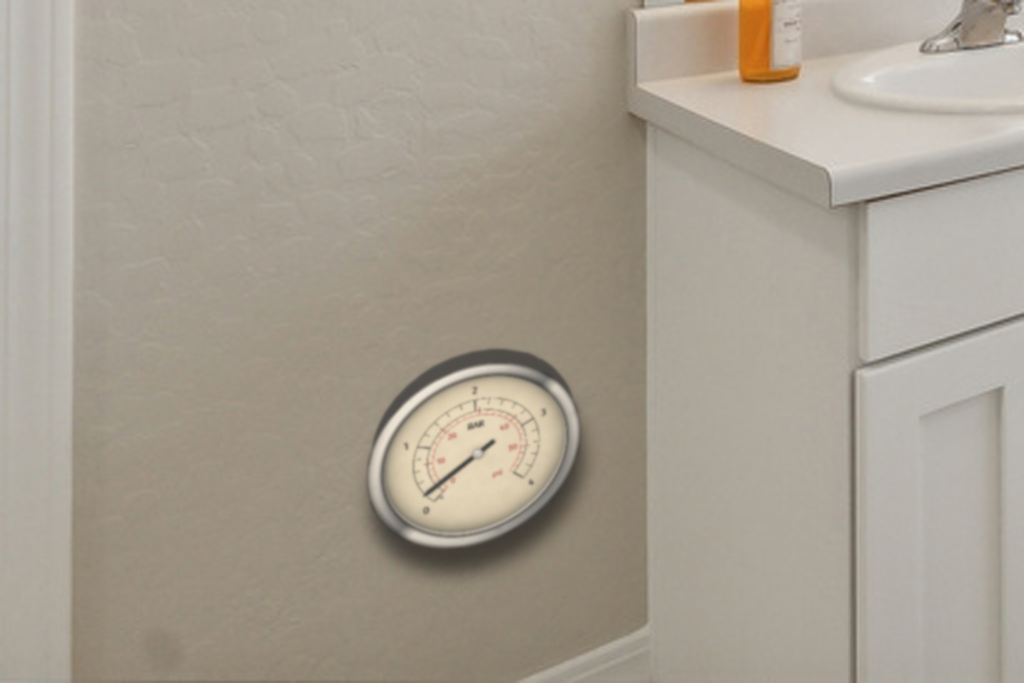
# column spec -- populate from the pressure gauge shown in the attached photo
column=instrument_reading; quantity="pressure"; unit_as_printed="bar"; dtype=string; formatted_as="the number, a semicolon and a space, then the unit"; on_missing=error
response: 0.2; bar
